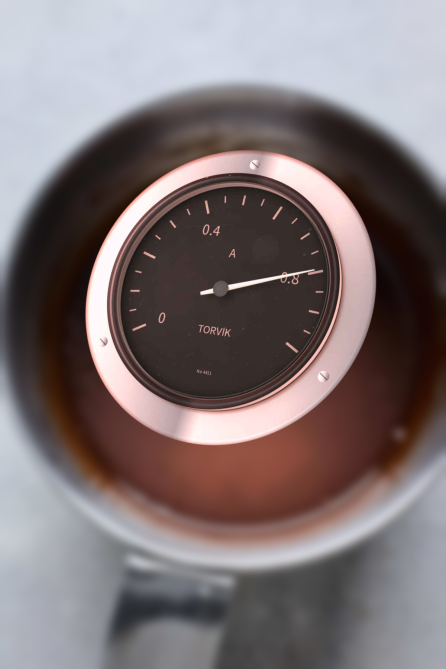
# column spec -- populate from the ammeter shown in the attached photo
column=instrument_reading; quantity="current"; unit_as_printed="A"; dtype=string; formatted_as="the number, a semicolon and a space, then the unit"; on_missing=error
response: 0.8; A
